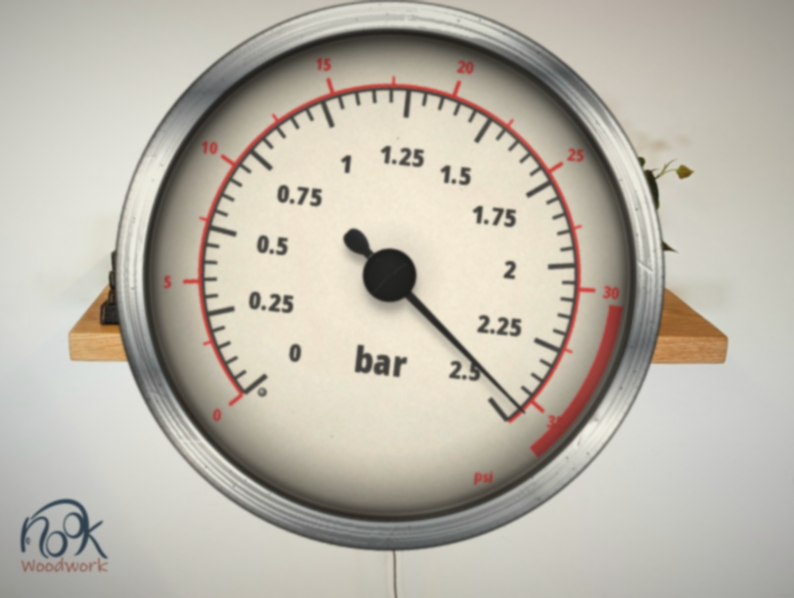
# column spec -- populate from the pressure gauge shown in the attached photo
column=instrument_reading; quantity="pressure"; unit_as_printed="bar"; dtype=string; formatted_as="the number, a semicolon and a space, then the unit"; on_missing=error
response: 2.45; bar
